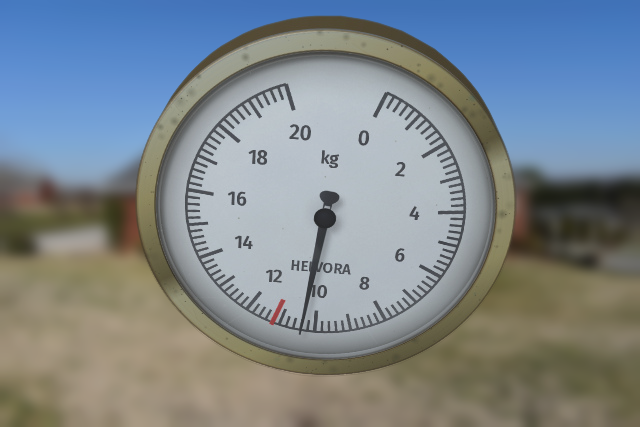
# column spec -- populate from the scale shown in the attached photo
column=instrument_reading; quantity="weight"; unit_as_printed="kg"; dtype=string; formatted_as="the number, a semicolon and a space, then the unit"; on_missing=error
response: 10.4; kg
